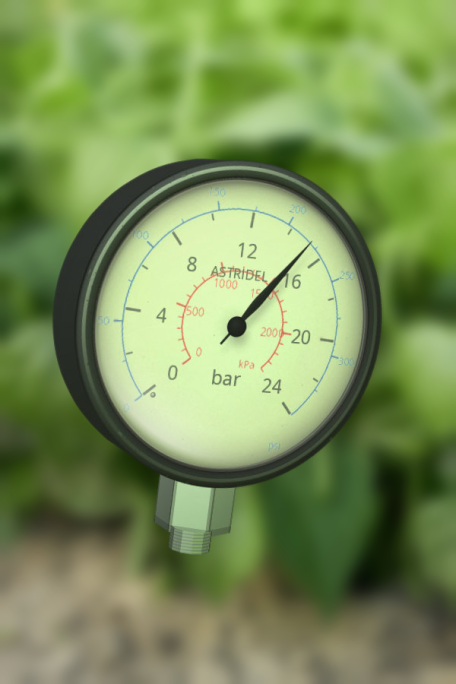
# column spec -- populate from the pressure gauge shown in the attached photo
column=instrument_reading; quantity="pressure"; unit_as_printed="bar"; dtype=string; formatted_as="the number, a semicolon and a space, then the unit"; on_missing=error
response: 15; bar
